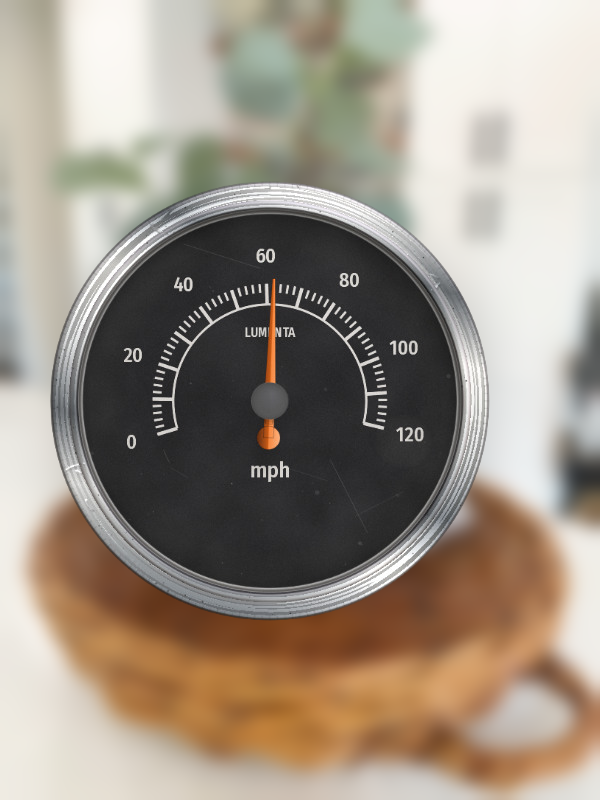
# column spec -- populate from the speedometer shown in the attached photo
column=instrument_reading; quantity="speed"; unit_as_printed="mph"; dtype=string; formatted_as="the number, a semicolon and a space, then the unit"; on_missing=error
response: 62; mph
